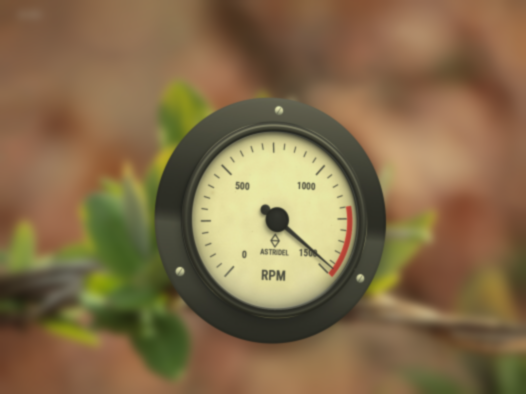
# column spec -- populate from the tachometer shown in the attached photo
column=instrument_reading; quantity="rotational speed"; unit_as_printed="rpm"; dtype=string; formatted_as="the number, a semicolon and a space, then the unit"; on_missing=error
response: 1475; rpm
